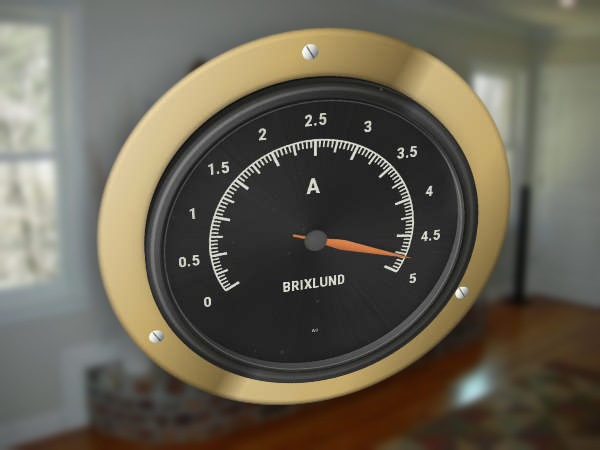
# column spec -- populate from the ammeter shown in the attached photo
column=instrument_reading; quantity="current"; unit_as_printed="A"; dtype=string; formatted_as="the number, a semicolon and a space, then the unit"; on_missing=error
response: 4.75; A
